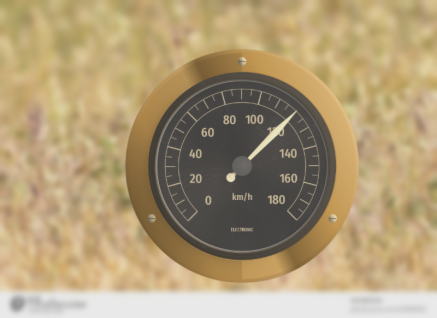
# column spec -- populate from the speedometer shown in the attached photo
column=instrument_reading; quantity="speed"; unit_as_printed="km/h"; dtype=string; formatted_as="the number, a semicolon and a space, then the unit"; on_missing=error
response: 120; km/h
